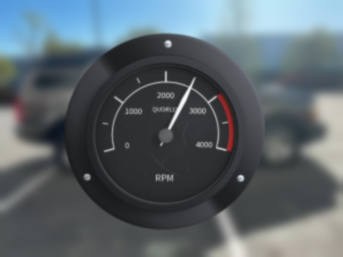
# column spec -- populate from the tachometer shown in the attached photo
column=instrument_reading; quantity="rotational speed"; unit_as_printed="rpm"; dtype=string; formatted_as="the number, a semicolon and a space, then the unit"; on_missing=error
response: 2500; rpm
